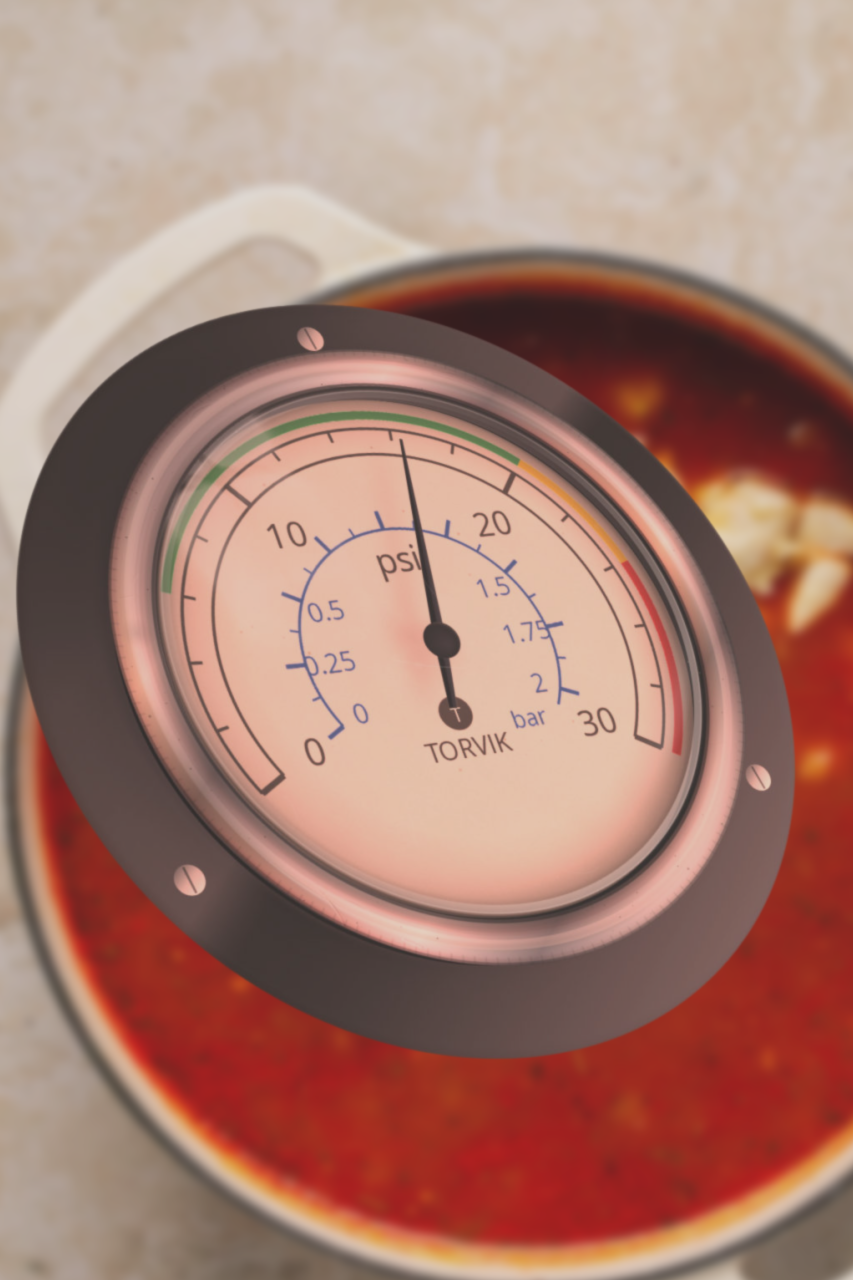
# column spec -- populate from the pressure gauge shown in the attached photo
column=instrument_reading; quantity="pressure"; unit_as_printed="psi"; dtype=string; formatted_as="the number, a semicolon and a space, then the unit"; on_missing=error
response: 16; psi
